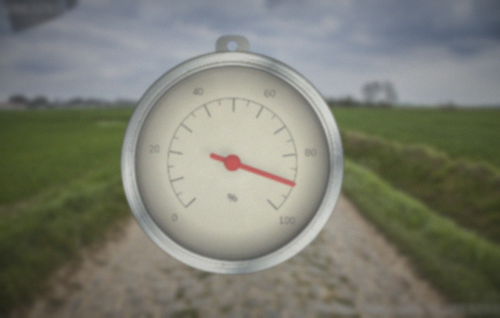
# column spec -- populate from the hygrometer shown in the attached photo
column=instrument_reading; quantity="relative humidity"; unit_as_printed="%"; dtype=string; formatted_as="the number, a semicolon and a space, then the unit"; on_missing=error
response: 90; %
